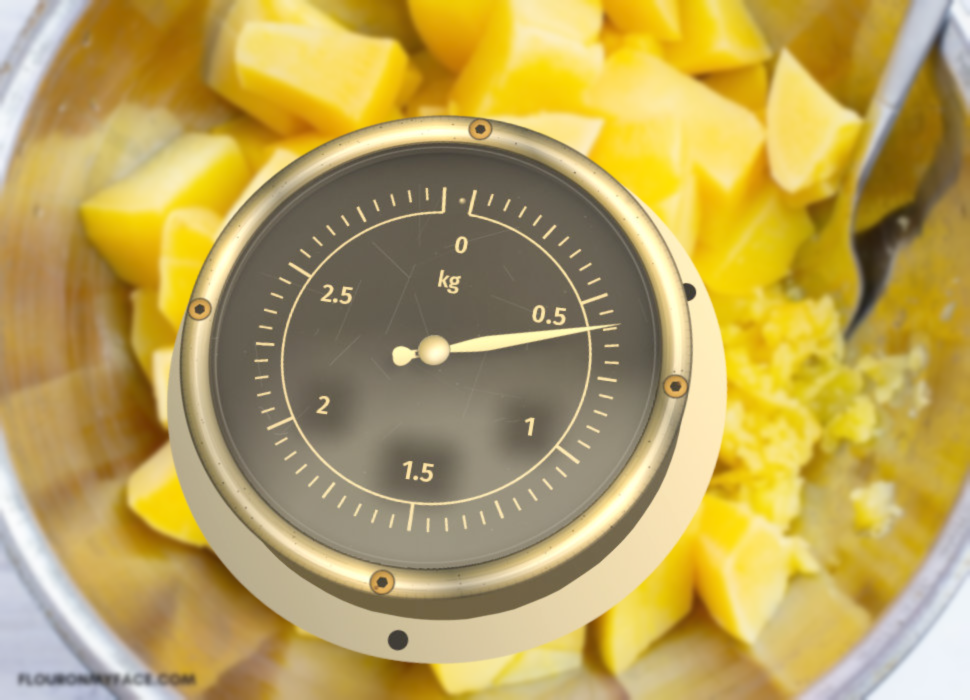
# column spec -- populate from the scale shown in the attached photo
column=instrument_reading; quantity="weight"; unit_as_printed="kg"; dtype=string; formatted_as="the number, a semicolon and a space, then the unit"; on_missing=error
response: 0.6; kg
